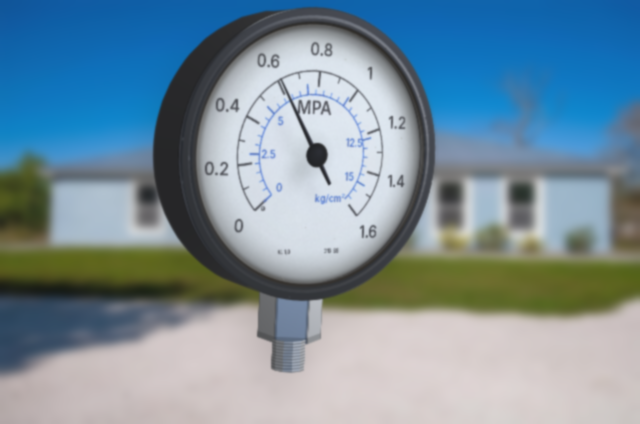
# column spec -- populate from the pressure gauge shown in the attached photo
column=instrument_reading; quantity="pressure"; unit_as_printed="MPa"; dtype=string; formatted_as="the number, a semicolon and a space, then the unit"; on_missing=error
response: 0.6; MPa
